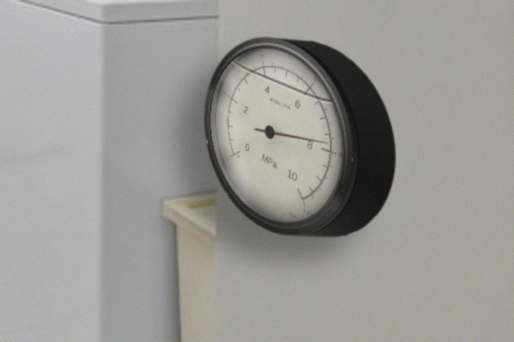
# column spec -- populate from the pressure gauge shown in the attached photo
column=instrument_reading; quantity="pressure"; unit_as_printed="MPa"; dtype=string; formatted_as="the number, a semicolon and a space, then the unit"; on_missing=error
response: 7.75; MPa
